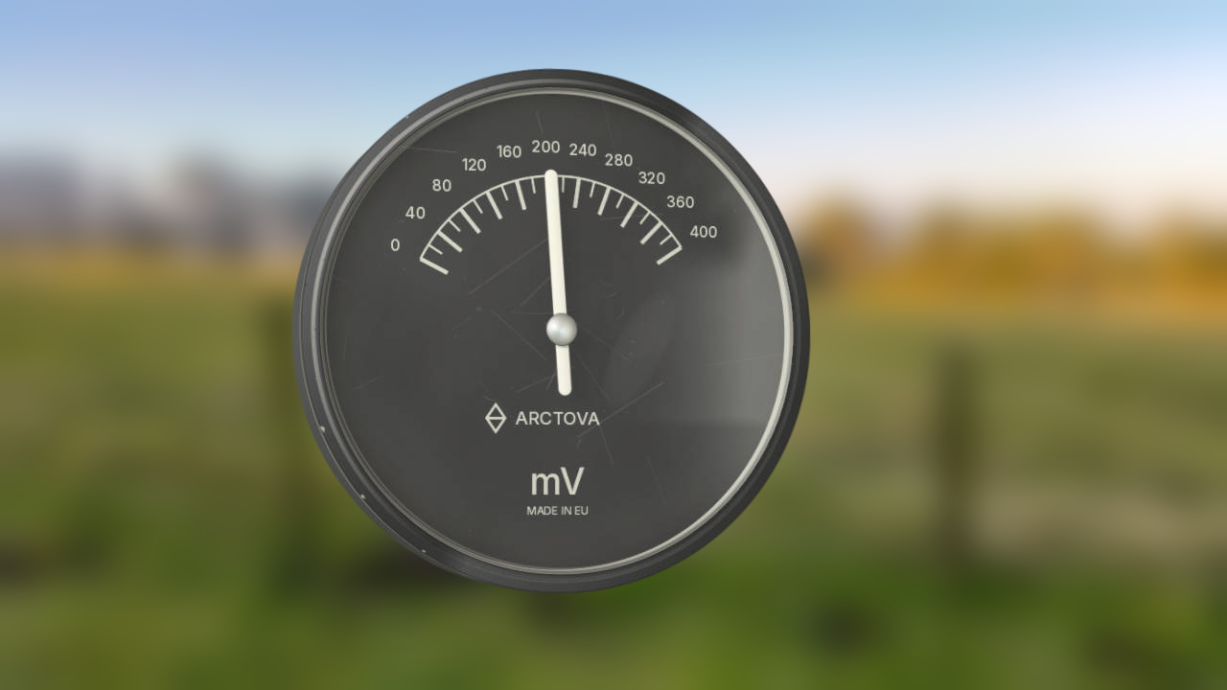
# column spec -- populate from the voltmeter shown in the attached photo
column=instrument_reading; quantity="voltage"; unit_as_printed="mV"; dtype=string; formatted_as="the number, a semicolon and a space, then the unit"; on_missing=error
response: 200; mV
